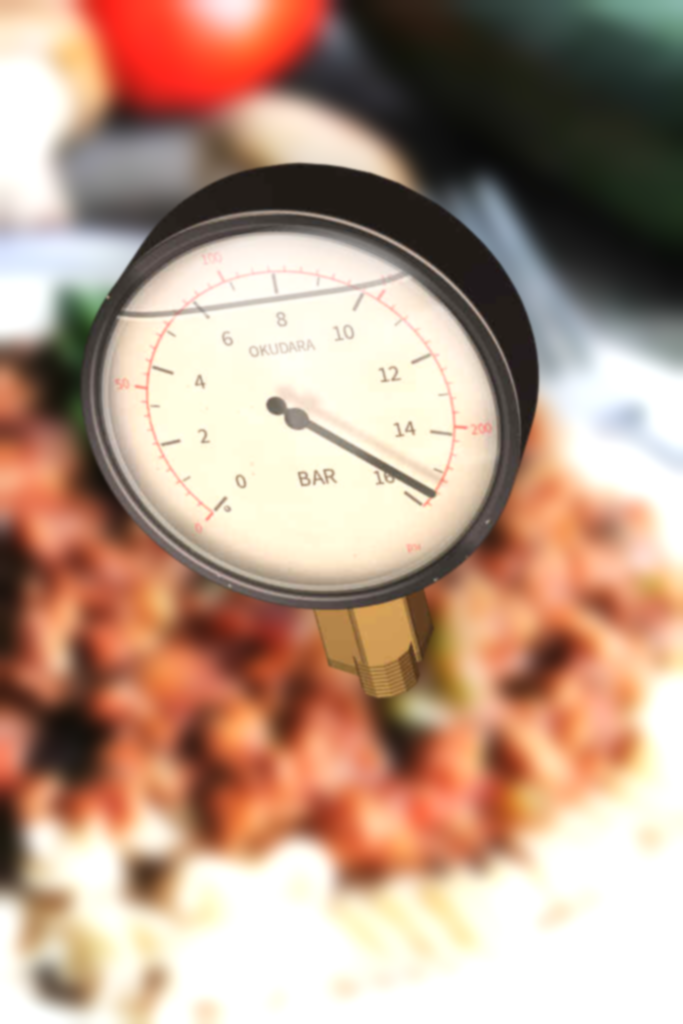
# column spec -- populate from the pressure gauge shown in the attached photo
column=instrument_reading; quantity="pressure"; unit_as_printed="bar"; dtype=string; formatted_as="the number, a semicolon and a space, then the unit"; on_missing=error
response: 15.5; bar
